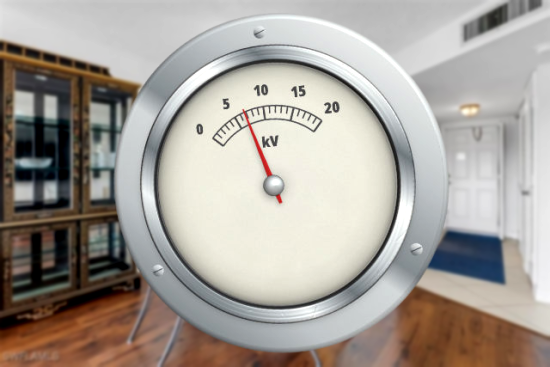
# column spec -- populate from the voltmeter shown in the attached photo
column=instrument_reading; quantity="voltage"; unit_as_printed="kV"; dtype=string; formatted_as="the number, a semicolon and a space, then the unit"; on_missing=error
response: 7; kV
